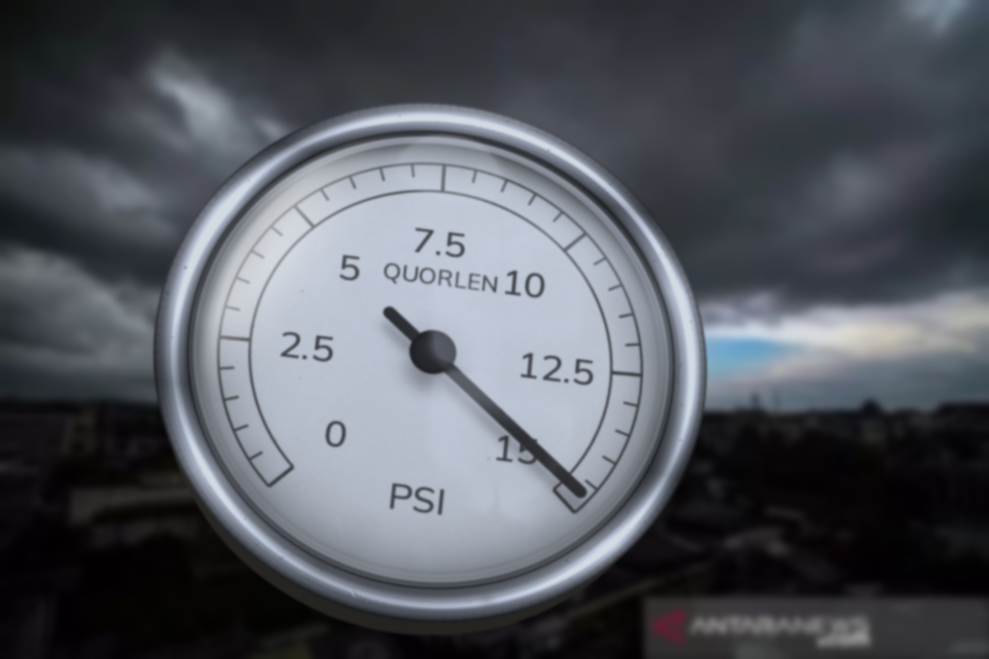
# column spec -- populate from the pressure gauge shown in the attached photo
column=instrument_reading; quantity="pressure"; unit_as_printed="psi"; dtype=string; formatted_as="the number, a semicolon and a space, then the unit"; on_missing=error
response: 14.75; psi
